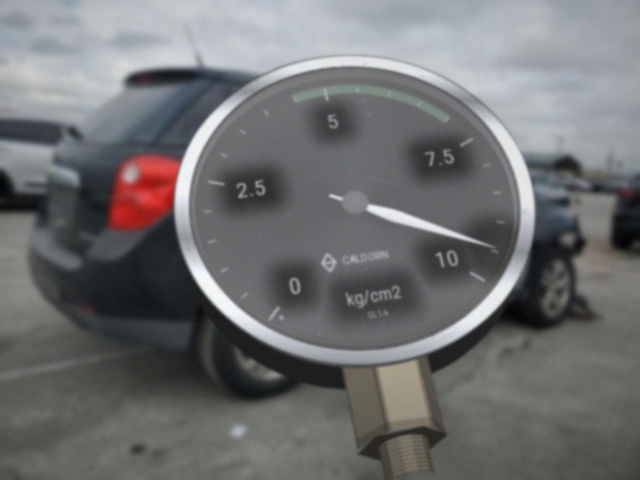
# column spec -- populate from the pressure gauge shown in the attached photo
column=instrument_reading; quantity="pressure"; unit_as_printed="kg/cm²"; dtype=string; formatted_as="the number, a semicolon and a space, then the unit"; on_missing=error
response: 9.5; kg/cm²
